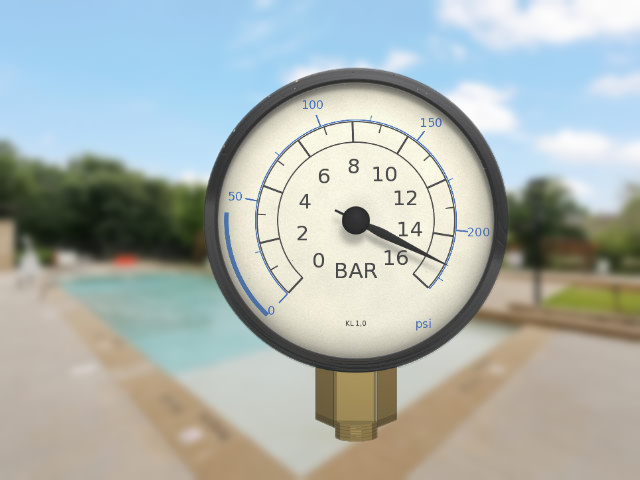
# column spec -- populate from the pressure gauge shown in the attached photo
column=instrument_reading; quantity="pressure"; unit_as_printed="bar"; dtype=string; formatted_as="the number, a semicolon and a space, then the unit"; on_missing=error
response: 15; bar
